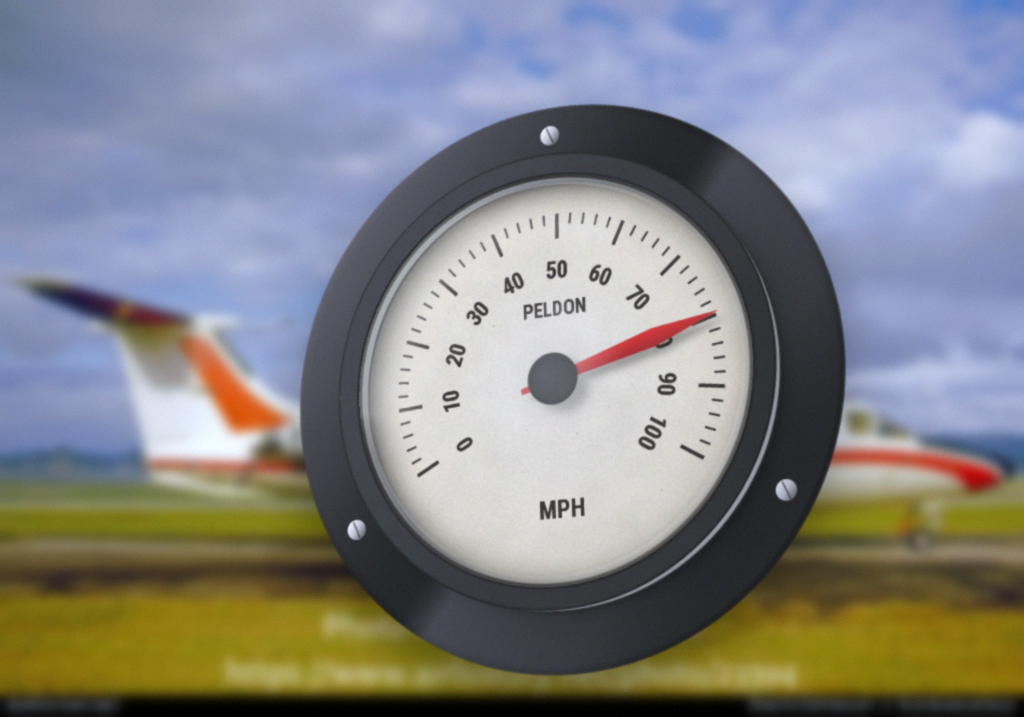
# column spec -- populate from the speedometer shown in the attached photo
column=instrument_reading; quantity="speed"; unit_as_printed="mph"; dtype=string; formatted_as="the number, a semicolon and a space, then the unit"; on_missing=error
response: 80; mph
